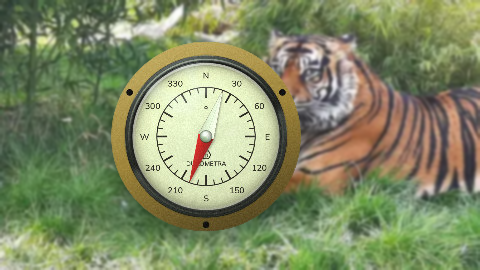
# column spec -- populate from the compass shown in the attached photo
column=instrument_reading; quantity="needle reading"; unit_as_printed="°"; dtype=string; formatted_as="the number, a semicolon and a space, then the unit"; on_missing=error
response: 200; °
